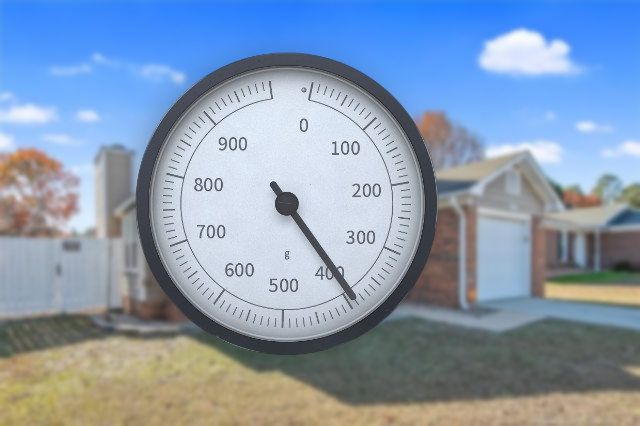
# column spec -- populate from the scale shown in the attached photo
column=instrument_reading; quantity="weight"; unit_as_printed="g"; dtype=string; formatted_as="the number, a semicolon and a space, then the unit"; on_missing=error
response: 390; g
